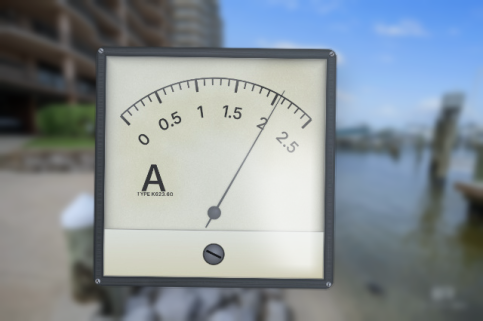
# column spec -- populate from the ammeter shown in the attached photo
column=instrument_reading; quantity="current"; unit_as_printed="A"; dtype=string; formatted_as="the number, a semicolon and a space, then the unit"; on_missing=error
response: 2.05; A
